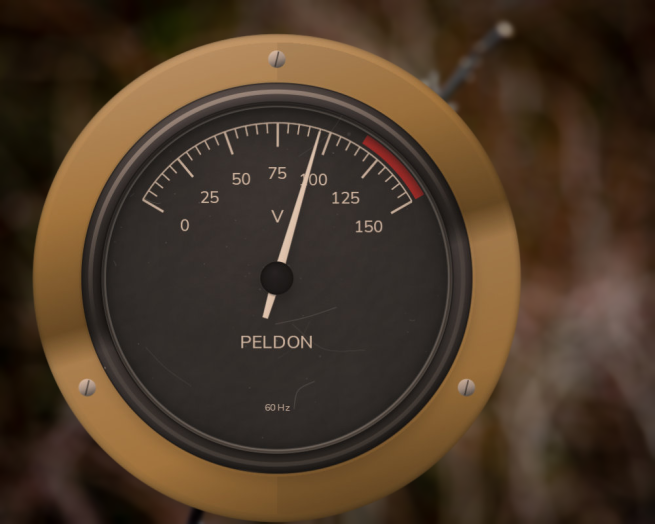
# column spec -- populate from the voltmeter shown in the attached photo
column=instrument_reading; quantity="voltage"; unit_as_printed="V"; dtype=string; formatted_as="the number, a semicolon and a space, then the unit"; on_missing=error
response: 95; V
